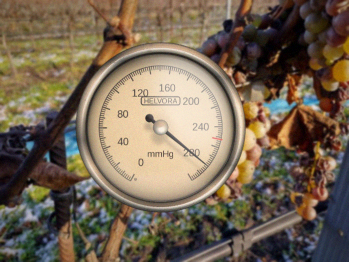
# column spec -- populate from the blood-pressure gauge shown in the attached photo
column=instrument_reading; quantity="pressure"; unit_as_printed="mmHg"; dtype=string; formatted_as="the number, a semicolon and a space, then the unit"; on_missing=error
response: 280; mmHg
